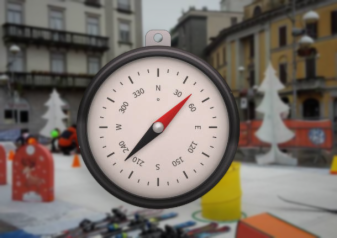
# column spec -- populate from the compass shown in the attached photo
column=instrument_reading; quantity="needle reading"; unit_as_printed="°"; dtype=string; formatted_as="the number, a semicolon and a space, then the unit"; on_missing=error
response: 45; °
